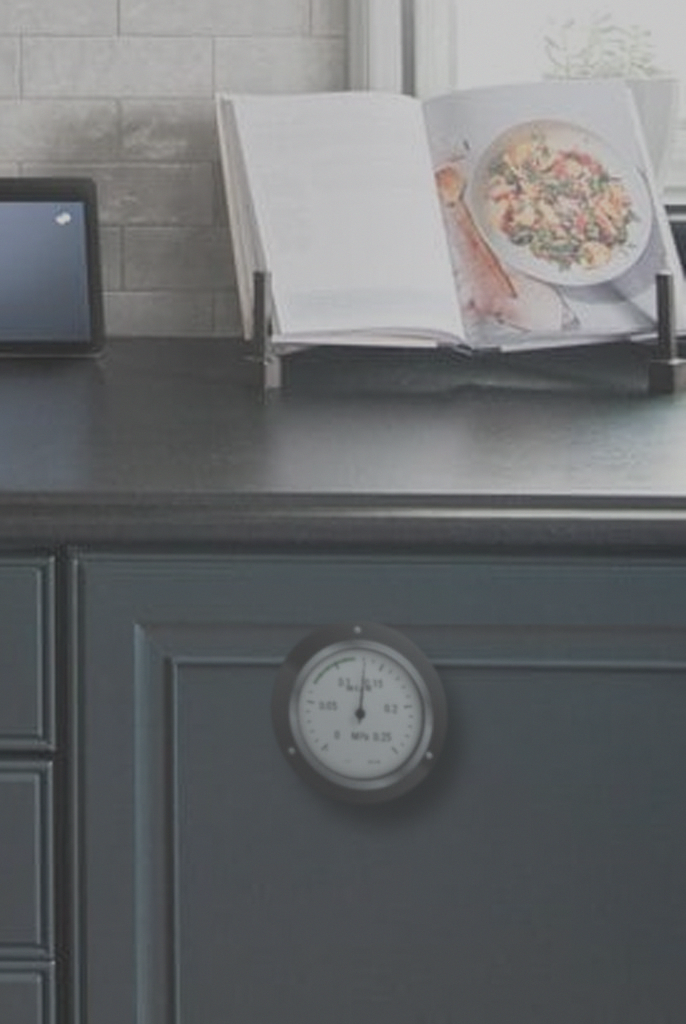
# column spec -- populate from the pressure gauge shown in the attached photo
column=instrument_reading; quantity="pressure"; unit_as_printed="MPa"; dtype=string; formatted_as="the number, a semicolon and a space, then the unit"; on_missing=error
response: 0.13; MPa
